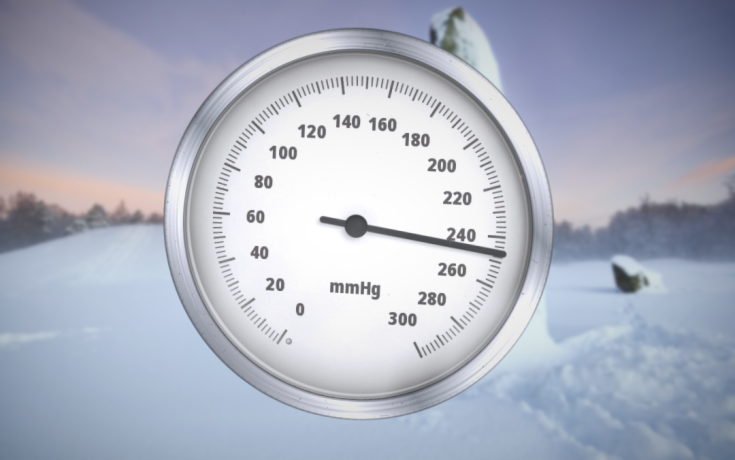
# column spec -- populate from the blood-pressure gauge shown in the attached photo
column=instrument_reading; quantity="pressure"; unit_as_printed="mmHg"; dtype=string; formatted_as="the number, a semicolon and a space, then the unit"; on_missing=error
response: 246; mmHg
